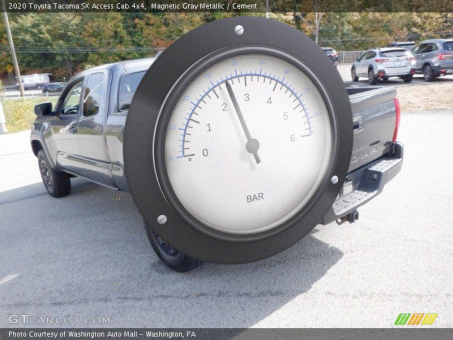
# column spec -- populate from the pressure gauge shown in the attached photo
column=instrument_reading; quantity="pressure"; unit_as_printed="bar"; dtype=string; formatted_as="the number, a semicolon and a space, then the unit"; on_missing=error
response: 2.4; bar
